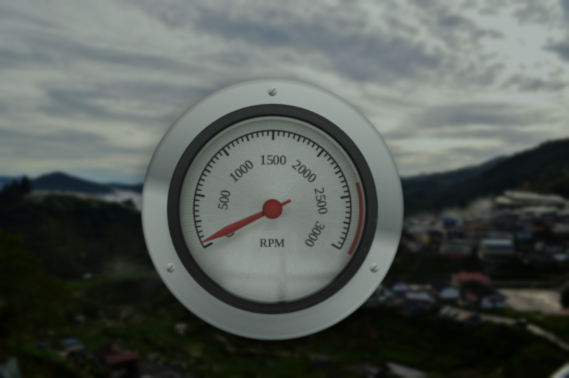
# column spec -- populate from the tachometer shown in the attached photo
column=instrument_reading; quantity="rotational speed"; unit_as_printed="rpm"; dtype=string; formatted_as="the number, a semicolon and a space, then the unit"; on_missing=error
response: 50; rpm
